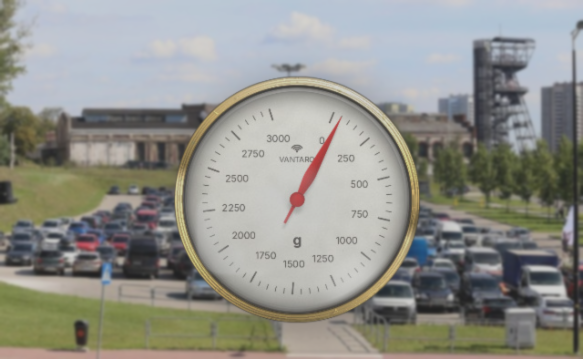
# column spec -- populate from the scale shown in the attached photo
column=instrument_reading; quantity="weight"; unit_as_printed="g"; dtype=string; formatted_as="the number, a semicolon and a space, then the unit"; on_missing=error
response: 50; g
